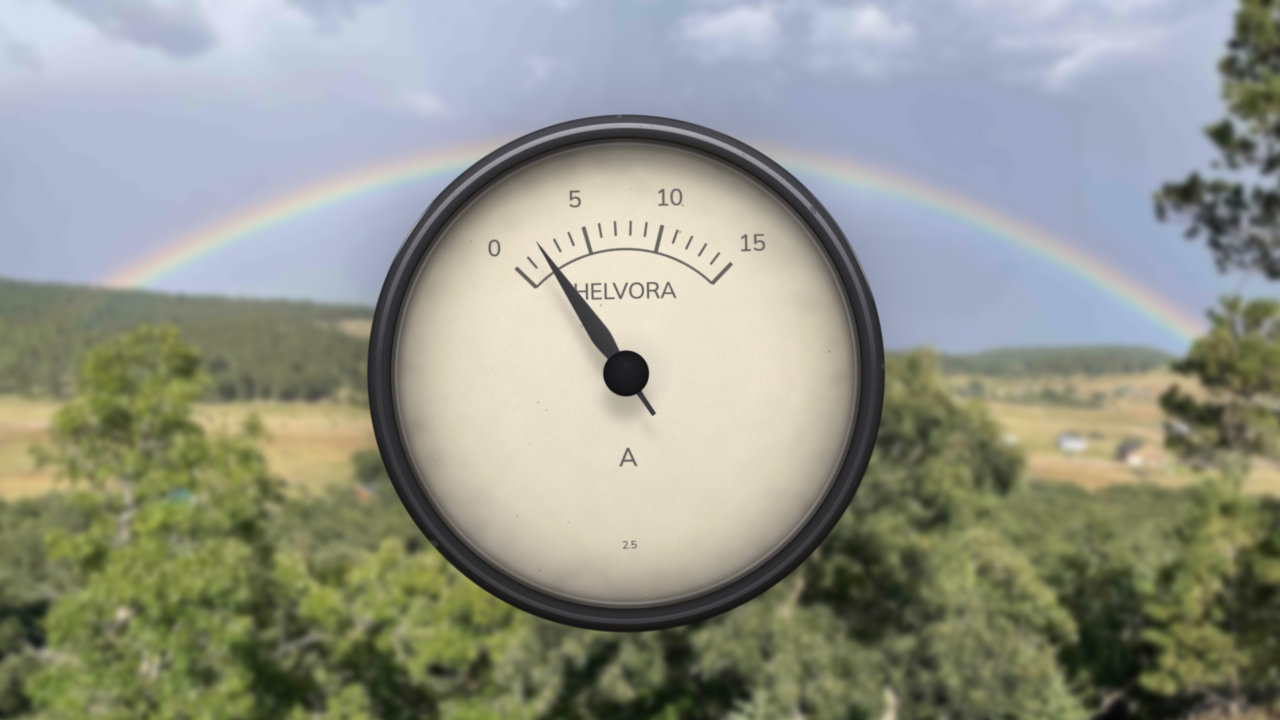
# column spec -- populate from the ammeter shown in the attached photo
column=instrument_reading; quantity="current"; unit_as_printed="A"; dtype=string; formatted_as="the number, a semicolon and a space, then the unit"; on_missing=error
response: 2; A
